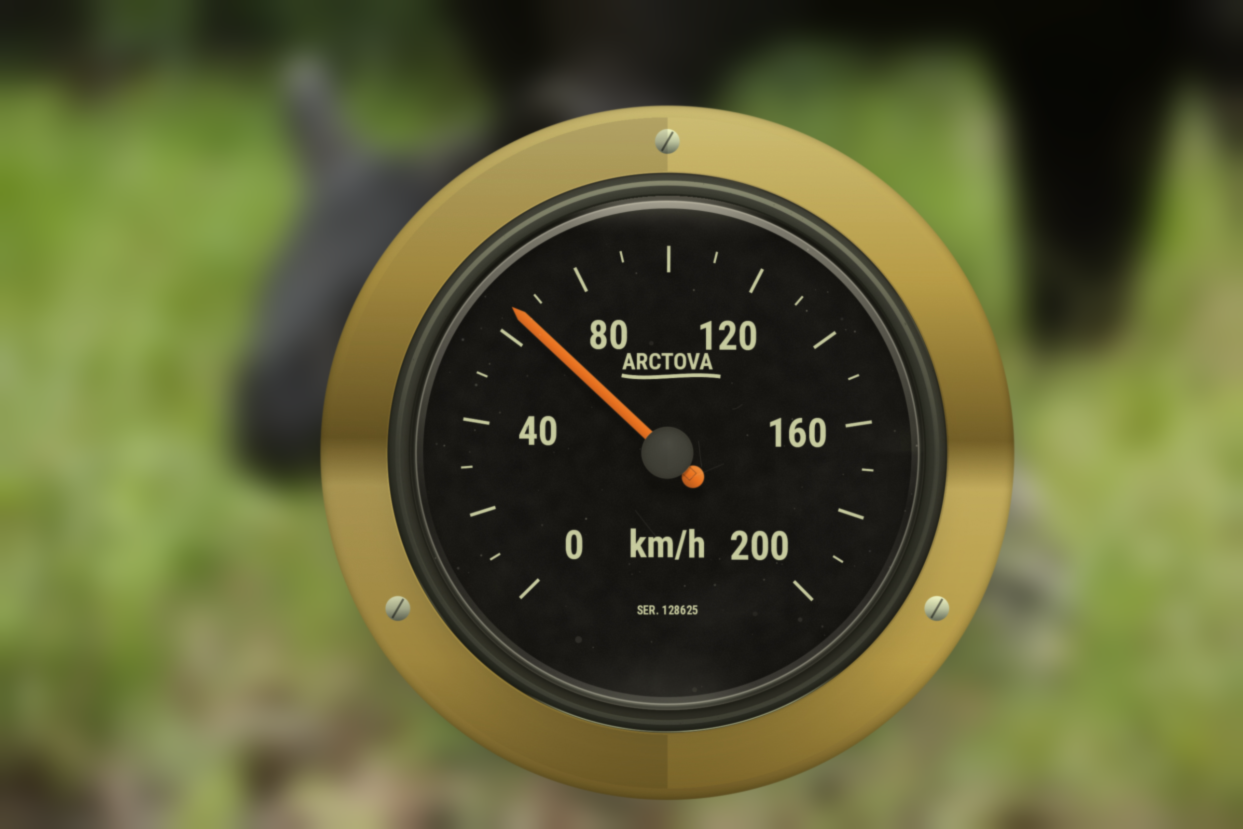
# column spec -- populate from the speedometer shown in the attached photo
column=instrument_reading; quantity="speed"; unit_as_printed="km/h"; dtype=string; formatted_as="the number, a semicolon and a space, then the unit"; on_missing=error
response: 65; km/h
